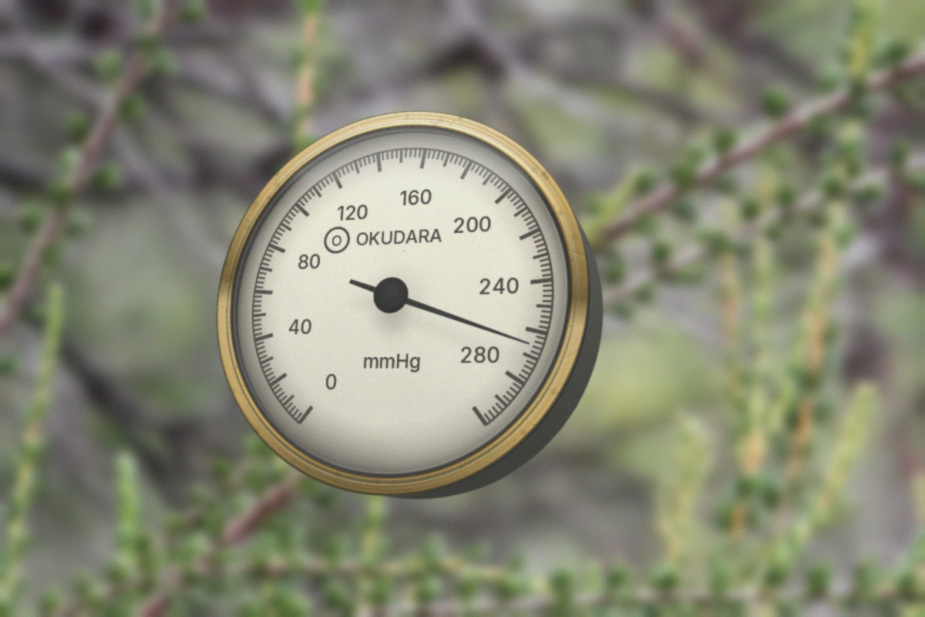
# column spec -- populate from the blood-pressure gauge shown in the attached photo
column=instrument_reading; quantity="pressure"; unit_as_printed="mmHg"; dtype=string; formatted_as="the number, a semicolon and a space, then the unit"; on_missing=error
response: 266; mmHg
